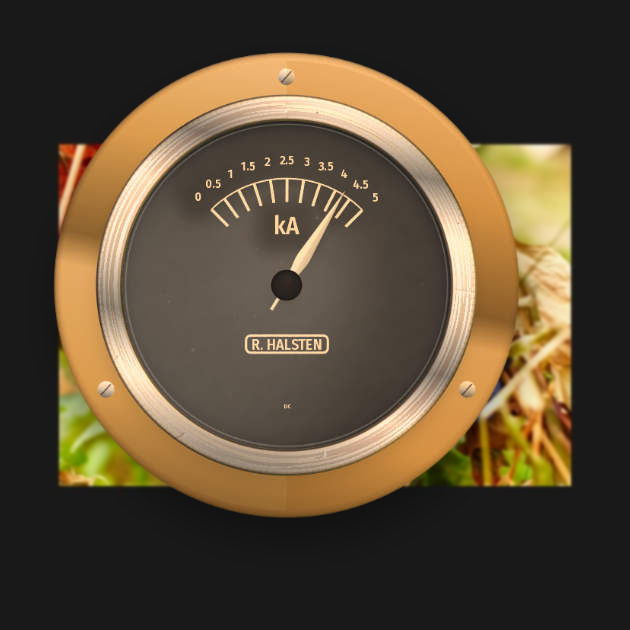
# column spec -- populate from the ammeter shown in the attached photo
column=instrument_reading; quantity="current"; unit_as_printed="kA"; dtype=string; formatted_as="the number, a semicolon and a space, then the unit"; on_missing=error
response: 4.25; kA
